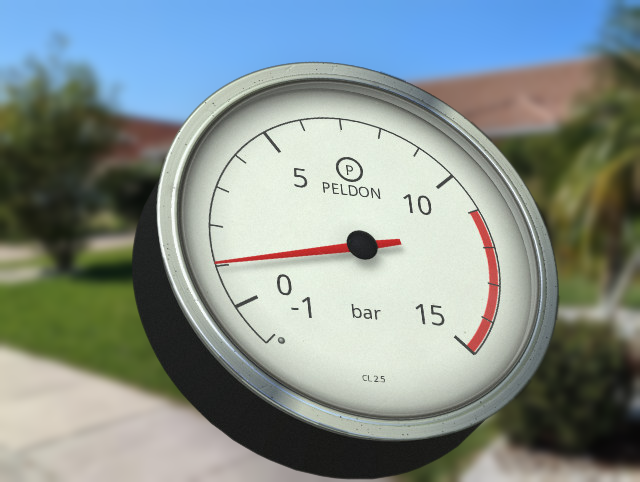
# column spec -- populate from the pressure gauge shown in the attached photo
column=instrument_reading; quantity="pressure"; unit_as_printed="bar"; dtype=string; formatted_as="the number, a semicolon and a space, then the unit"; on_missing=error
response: 1; bar
